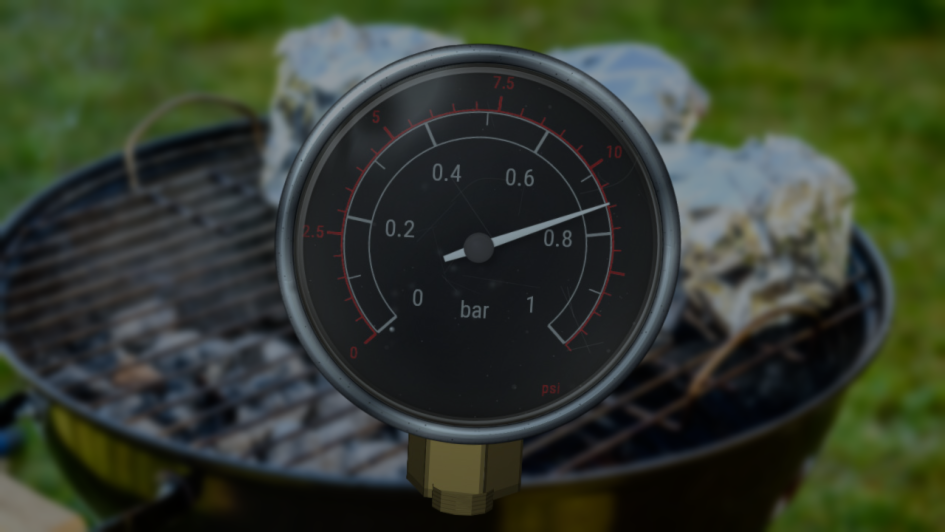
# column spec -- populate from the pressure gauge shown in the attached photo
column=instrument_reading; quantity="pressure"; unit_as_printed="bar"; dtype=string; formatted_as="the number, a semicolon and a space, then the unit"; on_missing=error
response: 0.75; bar
